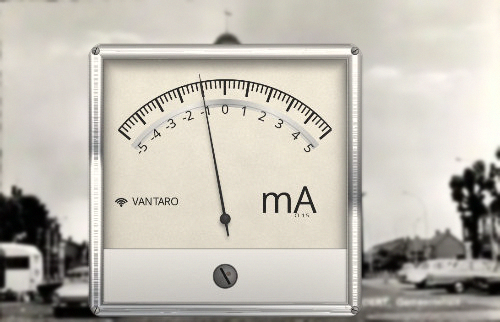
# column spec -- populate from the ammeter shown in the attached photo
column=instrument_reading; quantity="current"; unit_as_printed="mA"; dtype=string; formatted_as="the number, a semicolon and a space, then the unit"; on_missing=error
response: -1; mA
